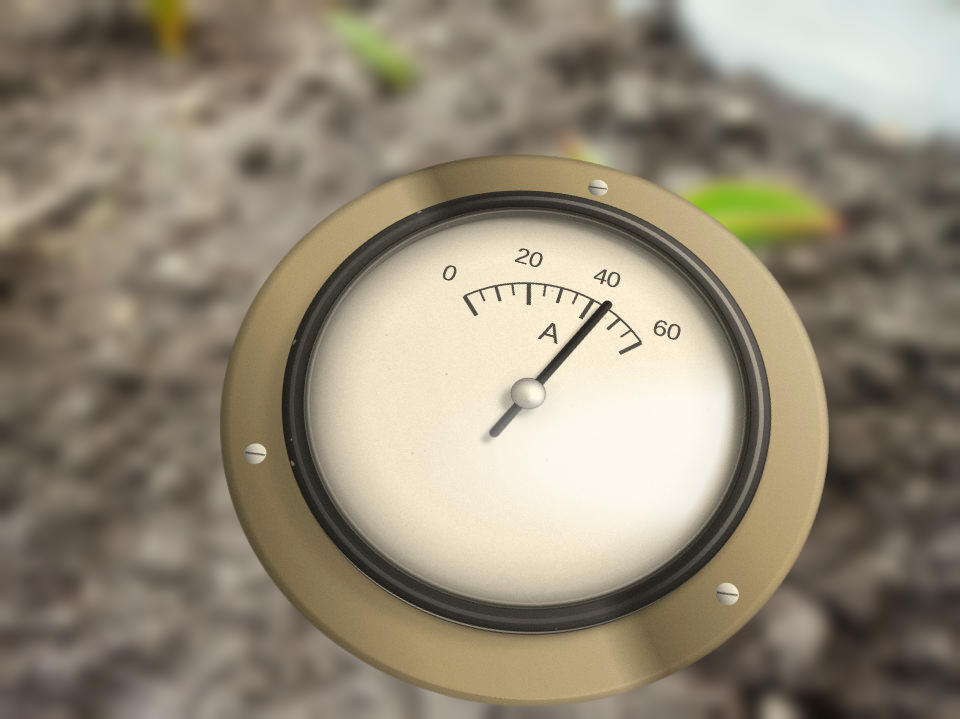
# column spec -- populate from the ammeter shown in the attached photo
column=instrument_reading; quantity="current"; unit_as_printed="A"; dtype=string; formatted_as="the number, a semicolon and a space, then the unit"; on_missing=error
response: 45; A
